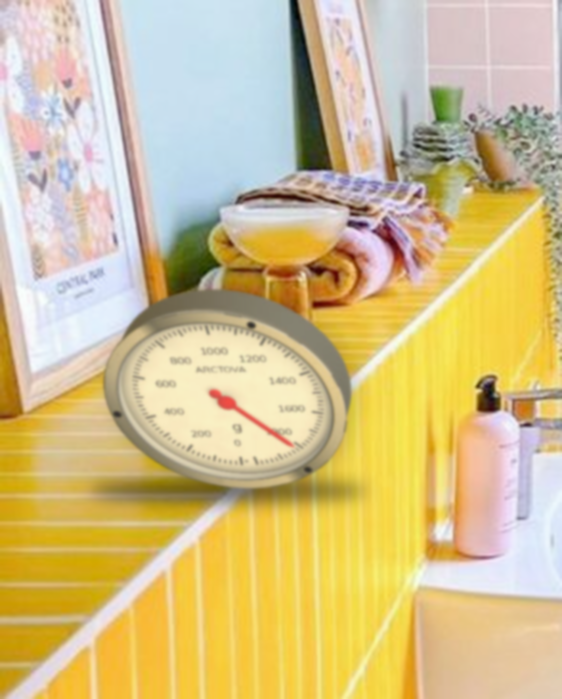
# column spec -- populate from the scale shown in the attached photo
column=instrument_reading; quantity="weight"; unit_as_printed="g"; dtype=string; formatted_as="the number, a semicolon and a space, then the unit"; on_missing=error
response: 1800; g
